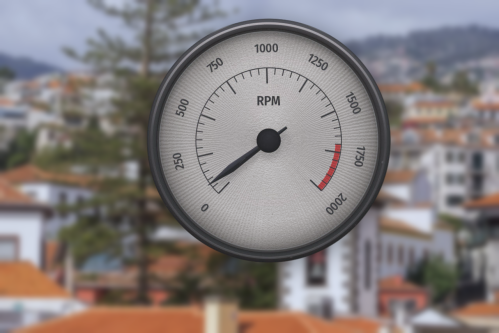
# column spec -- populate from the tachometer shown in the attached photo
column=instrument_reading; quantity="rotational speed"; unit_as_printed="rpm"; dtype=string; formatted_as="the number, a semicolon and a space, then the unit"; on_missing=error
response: 75; rpm
